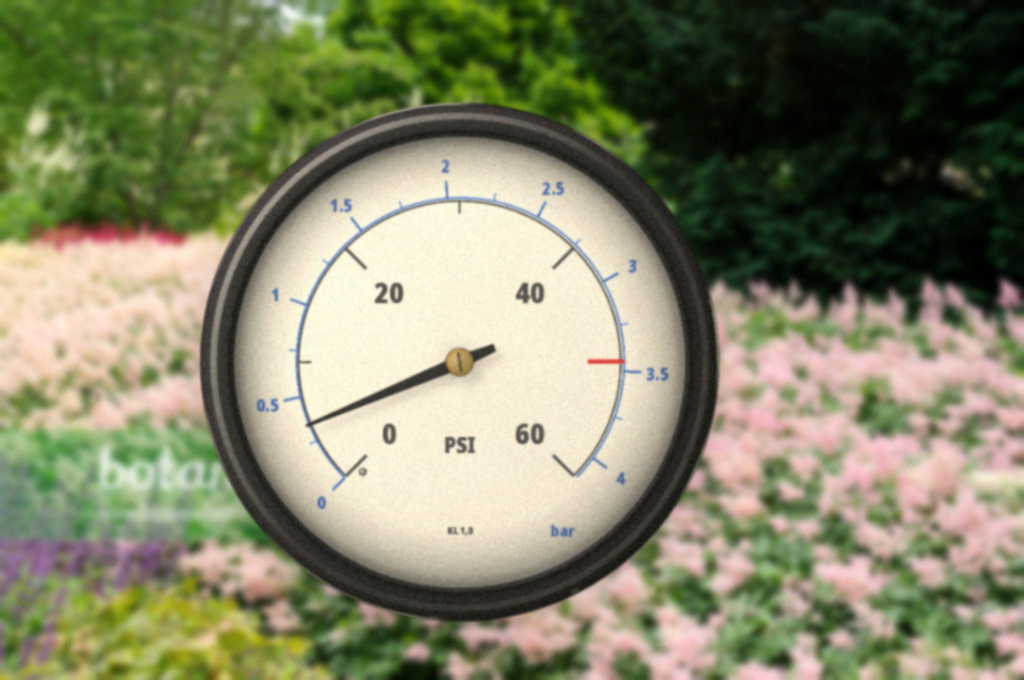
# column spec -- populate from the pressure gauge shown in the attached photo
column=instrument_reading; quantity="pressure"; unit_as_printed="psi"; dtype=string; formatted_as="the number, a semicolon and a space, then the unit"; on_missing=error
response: 5; psi
